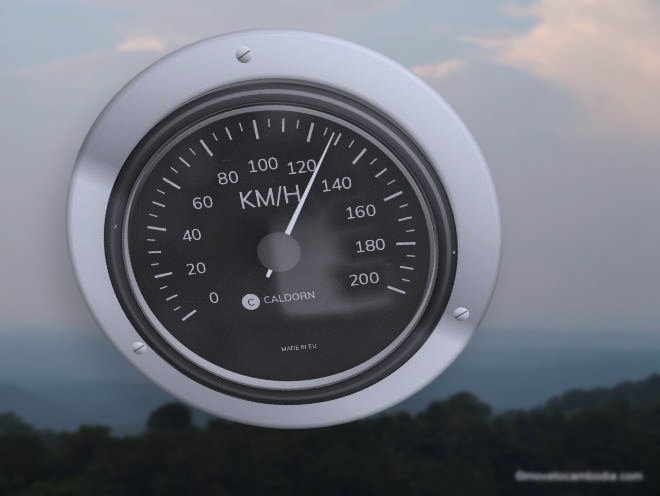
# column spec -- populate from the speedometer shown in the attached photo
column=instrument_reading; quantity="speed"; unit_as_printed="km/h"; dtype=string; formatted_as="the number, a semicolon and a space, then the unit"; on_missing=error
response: 127.5; km/h
